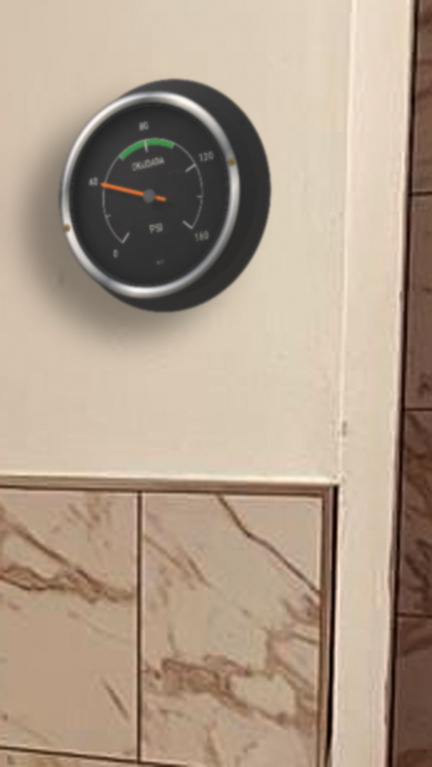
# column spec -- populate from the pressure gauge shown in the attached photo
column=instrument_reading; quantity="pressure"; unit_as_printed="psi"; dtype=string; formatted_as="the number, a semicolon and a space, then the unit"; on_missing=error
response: 40; psi
